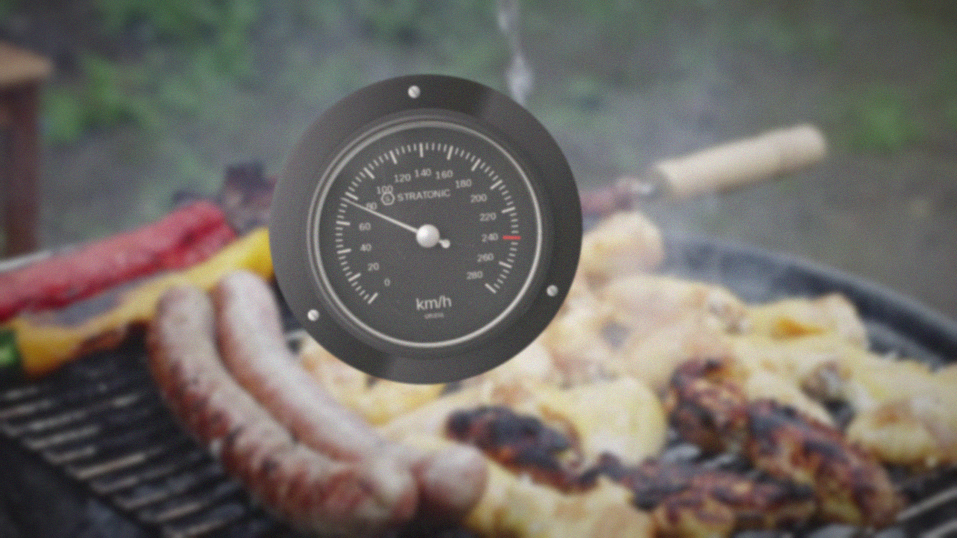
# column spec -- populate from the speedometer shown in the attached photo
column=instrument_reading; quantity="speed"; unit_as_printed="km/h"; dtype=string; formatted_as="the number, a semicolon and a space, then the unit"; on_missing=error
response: 76; km/h
